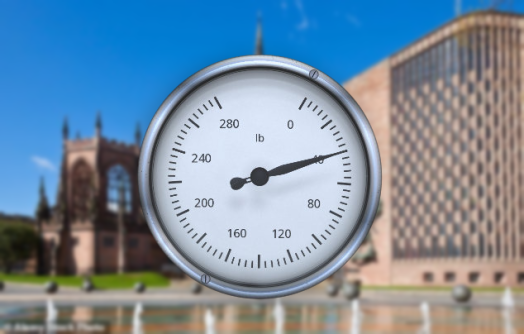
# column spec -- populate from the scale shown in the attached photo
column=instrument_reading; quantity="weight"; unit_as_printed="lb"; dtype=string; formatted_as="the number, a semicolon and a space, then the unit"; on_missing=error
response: 40; lb
